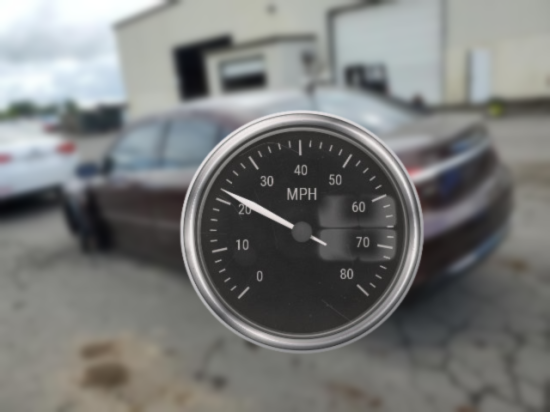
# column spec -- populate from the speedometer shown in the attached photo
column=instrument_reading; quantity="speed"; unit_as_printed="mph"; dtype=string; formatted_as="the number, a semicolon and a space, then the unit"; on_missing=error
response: 22; mph
